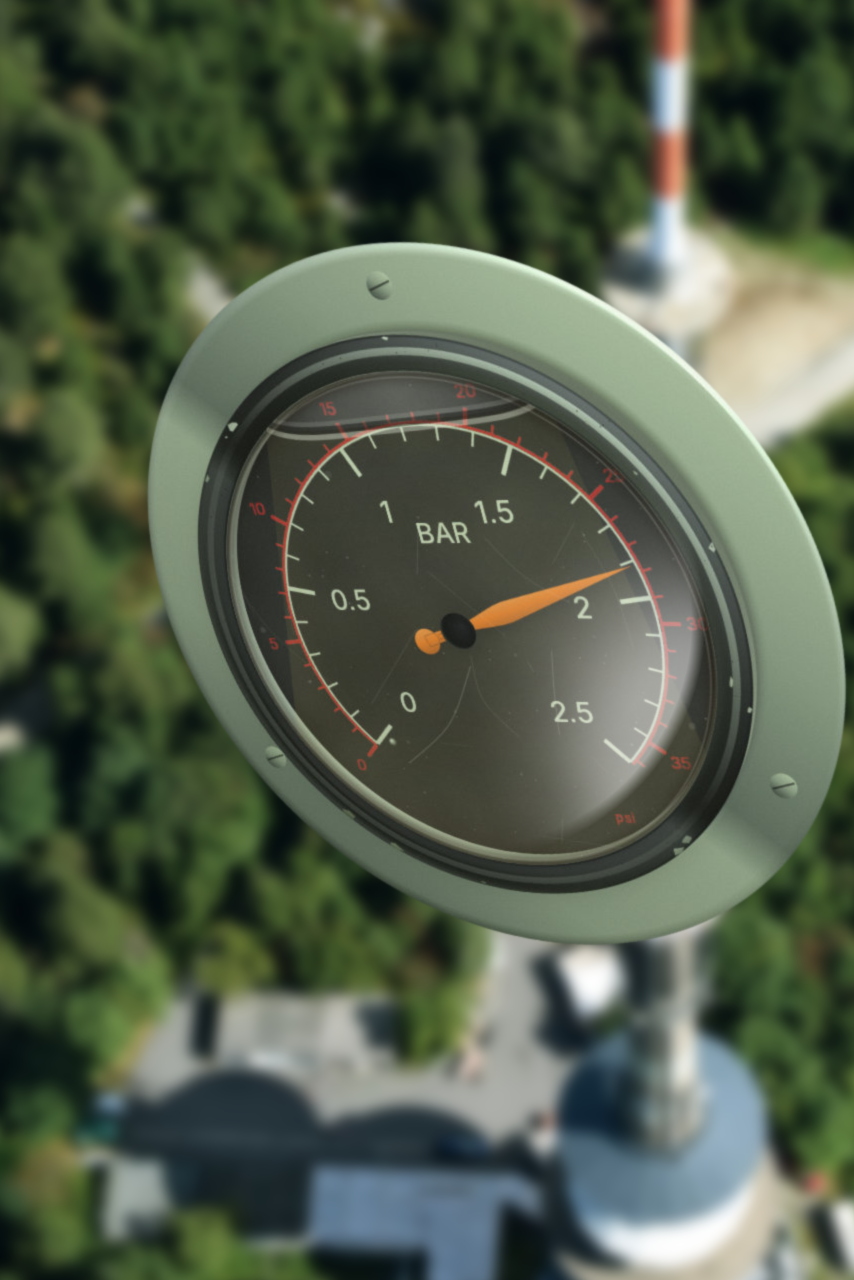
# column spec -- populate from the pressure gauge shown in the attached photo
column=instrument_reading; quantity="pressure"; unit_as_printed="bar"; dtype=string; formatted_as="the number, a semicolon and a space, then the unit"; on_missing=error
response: 1.9; bar
